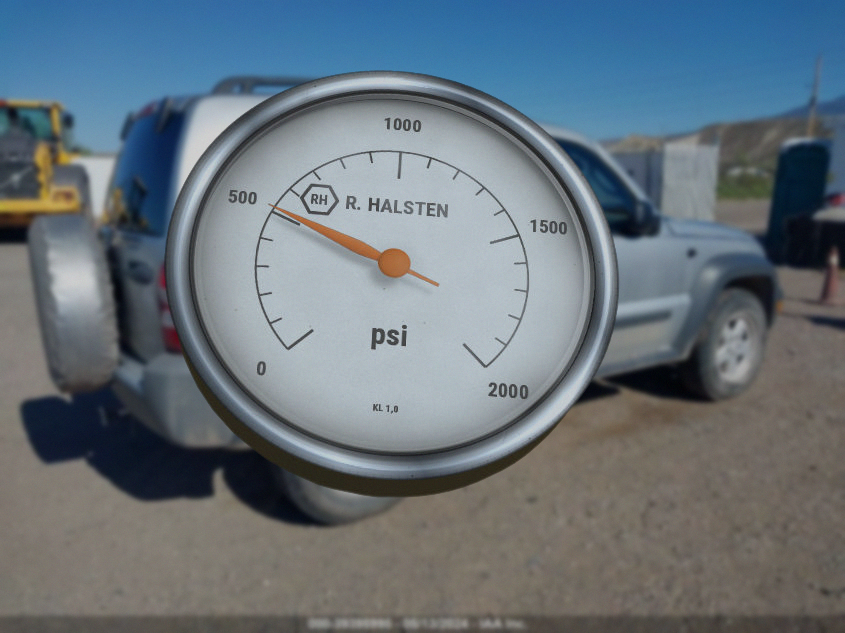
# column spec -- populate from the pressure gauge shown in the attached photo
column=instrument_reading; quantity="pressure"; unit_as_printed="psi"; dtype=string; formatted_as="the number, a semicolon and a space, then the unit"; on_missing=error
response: 500; psi
